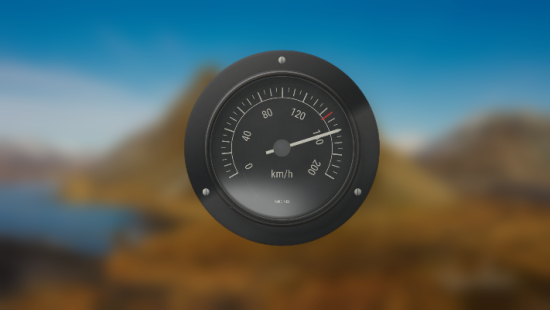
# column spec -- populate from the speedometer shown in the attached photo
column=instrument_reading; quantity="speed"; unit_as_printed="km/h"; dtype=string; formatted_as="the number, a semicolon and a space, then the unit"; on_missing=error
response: 160; km/h
